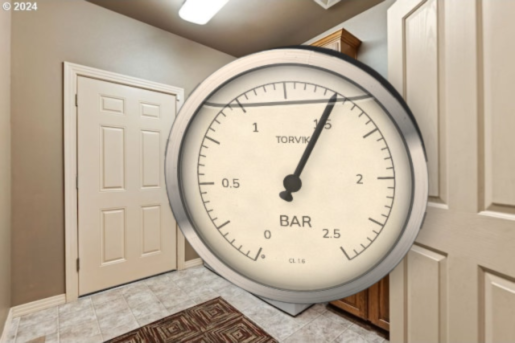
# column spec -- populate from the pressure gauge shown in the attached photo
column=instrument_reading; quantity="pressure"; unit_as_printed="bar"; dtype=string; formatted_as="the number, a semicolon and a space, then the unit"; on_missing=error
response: 1.5; bar
